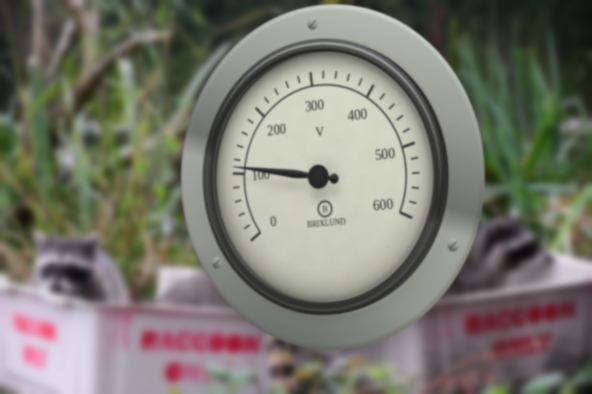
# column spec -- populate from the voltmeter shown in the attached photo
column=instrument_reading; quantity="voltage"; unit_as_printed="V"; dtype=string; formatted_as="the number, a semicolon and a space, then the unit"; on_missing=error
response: 110; V
